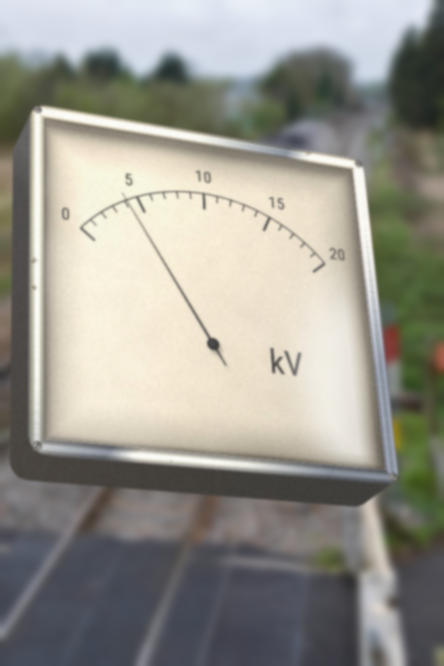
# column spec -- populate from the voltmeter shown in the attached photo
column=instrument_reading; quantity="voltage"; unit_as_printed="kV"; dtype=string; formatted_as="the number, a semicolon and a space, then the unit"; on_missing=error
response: 4; kV
